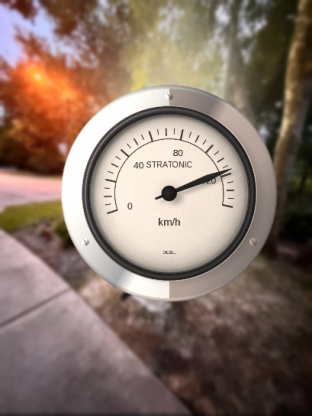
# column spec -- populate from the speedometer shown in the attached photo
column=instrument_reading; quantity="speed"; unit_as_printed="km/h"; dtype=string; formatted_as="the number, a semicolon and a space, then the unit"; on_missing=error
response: 117.5; km/h
